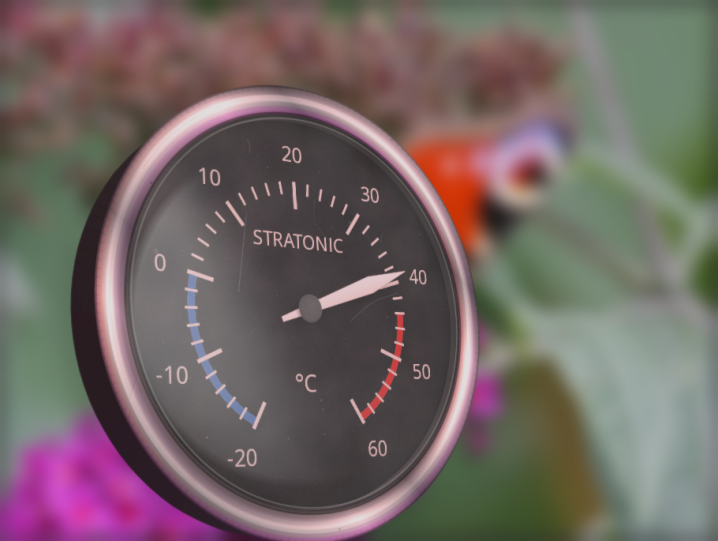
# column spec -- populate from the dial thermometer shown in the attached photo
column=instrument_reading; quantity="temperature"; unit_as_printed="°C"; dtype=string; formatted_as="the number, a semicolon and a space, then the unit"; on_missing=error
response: 39; °C
